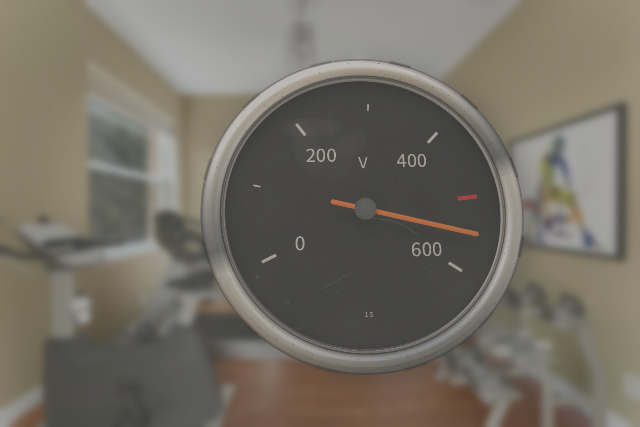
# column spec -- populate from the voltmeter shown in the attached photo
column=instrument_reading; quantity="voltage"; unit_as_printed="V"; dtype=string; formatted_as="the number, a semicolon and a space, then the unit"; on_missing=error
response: 550; V
